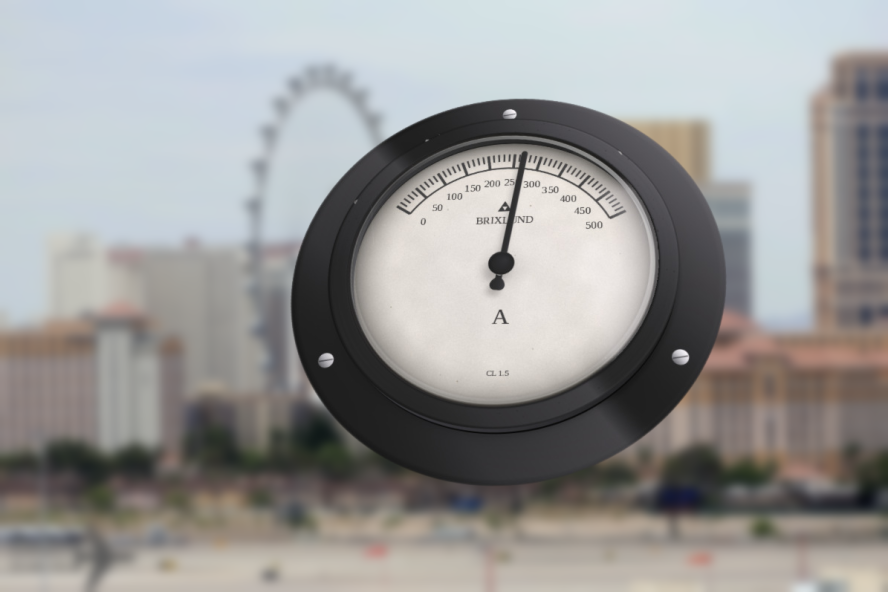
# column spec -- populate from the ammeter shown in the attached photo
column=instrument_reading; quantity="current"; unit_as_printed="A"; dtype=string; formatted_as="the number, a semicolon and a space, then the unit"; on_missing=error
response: 270; A
